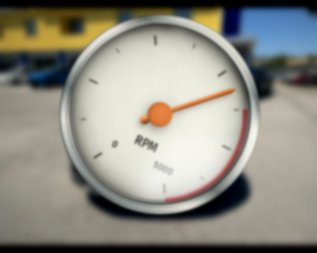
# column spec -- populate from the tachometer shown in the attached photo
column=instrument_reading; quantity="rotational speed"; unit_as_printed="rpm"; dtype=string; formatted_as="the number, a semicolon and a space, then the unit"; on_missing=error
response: 3250; rpm
